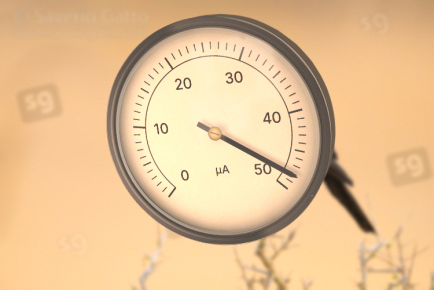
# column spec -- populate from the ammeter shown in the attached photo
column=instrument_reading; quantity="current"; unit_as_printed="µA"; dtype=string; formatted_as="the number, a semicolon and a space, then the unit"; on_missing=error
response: 48; µA
